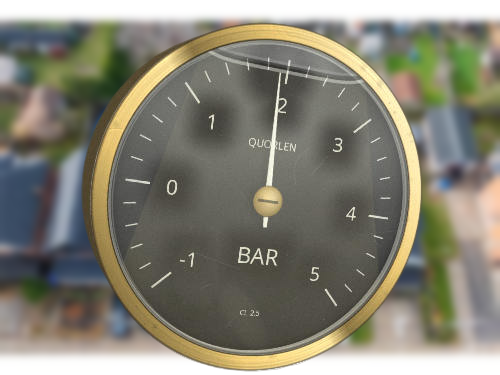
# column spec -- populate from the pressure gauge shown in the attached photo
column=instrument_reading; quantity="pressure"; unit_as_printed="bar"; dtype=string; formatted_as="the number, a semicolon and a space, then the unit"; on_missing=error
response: 1.9; bar
